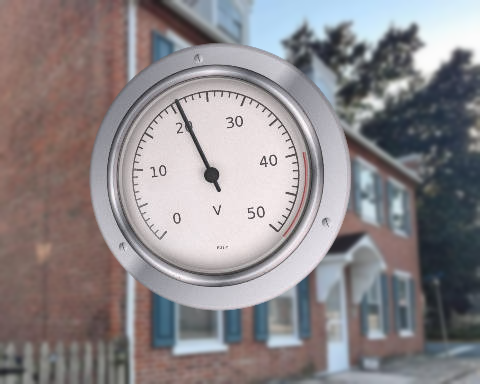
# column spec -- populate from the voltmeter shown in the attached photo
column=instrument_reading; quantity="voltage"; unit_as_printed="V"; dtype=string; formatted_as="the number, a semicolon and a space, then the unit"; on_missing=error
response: 21; V
